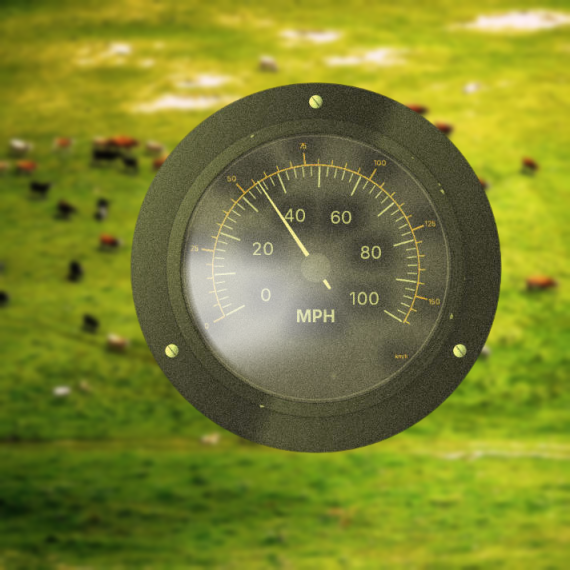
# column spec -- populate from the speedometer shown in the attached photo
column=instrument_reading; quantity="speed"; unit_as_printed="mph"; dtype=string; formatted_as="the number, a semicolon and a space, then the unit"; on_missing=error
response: 35; mph
